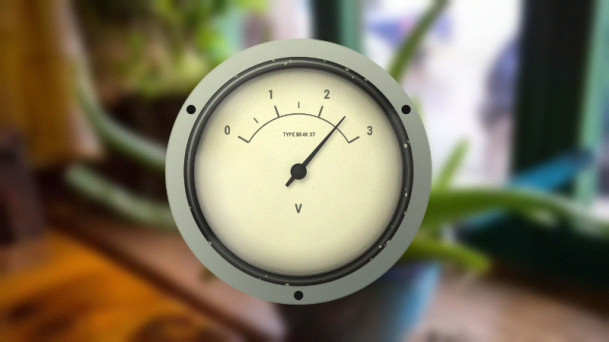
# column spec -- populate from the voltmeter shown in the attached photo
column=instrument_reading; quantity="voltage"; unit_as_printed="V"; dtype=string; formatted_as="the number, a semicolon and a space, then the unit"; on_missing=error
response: 2.5; V
